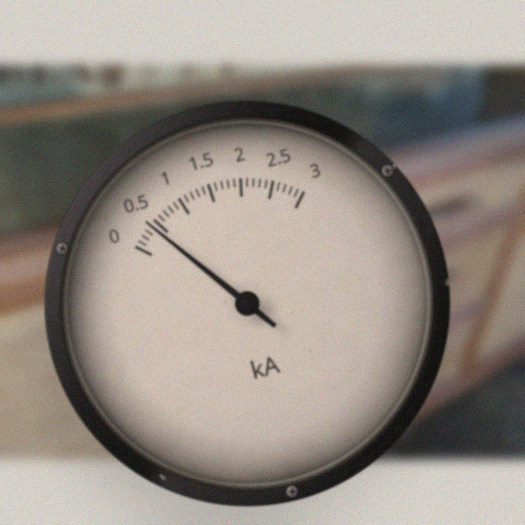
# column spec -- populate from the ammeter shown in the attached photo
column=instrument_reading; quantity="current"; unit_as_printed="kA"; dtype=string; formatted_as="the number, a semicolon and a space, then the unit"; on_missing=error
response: 0.4; kA
